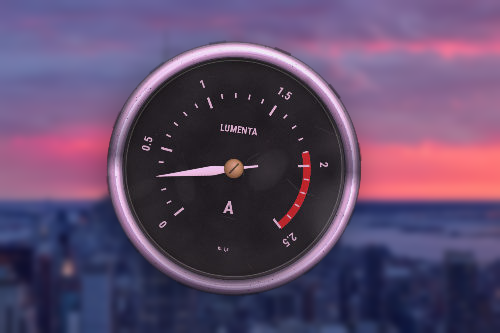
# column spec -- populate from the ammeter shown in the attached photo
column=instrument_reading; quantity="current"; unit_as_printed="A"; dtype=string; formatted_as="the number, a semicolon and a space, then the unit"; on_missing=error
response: 0.3; A
